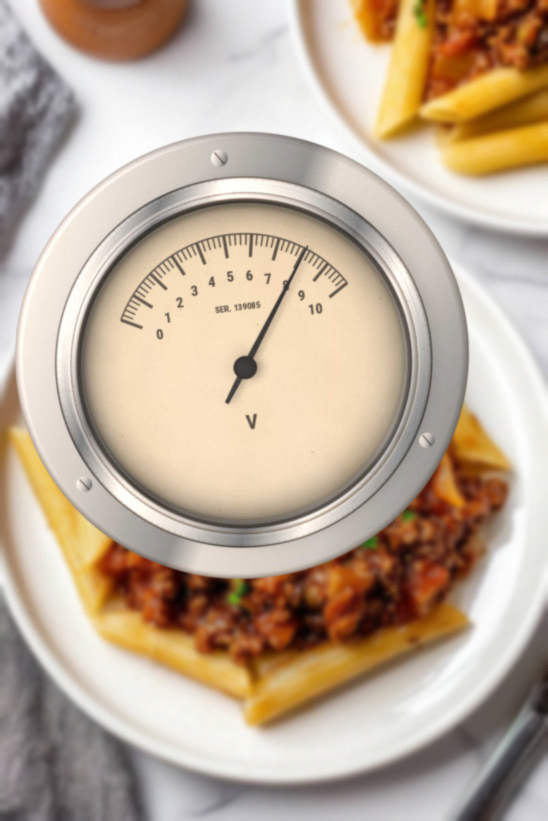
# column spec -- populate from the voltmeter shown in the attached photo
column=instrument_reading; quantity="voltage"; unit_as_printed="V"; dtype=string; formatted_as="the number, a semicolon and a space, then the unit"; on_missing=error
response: 8; V
